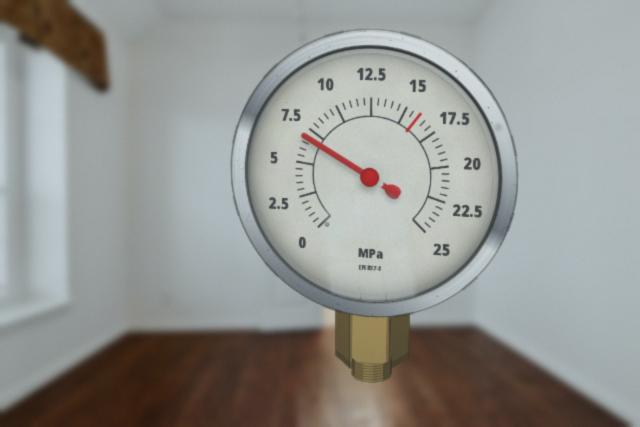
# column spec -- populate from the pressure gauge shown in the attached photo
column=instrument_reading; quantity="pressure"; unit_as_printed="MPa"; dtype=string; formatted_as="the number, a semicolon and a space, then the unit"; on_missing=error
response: 7; MPa
